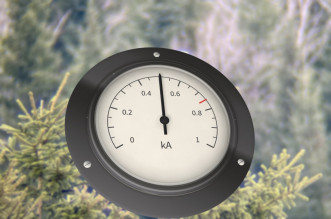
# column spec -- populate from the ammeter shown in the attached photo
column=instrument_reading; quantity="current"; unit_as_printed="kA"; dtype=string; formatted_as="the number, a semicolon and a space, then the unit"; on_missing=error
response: 0.5; kA
